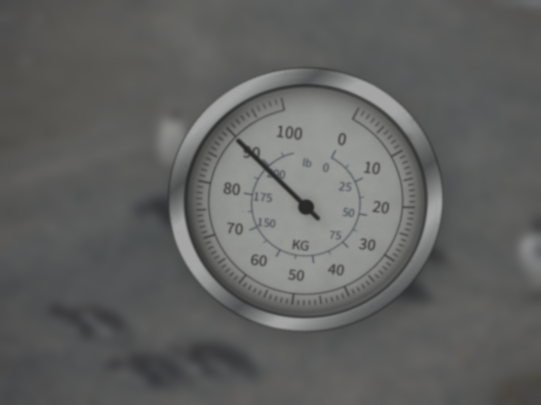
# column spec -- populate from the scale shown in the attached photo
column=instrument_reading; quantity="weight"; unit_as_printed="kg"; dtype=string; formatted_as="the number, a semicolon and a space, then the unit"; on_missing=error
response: 90; kg
